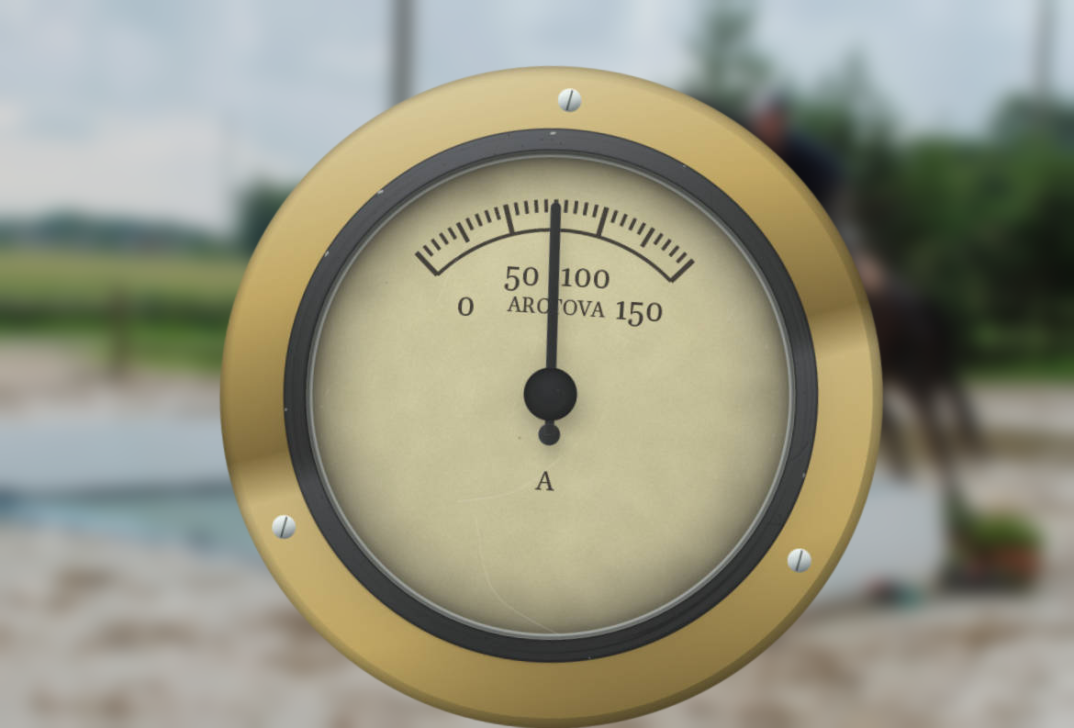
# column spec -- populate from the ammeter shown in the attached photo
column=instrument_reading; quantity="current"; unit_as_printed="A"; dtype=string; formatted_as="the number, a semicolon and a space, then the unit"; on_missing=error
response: 75; A
